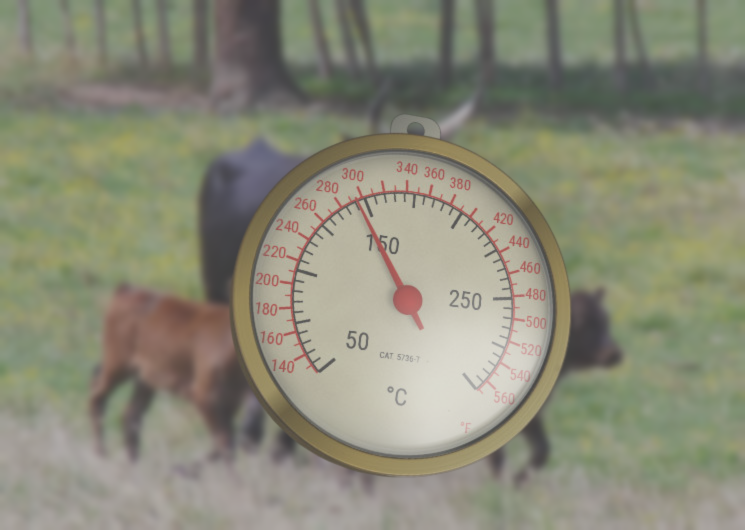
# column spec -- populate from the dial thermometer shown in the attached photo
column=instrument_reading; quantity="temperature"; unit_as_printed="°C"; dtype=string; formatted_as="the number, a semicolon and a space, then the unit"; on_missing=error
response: 145; °C
